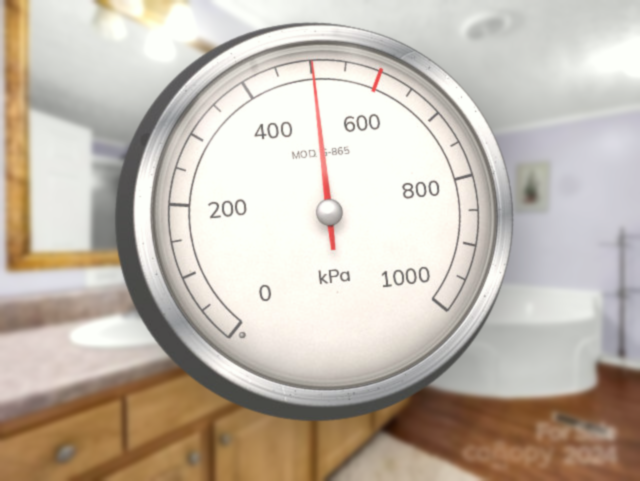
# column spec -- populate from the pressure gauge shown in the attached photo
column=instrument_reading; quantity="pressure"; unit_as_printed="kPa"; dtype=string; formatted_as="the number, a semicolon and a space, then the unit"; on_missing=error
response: 500; kPa
